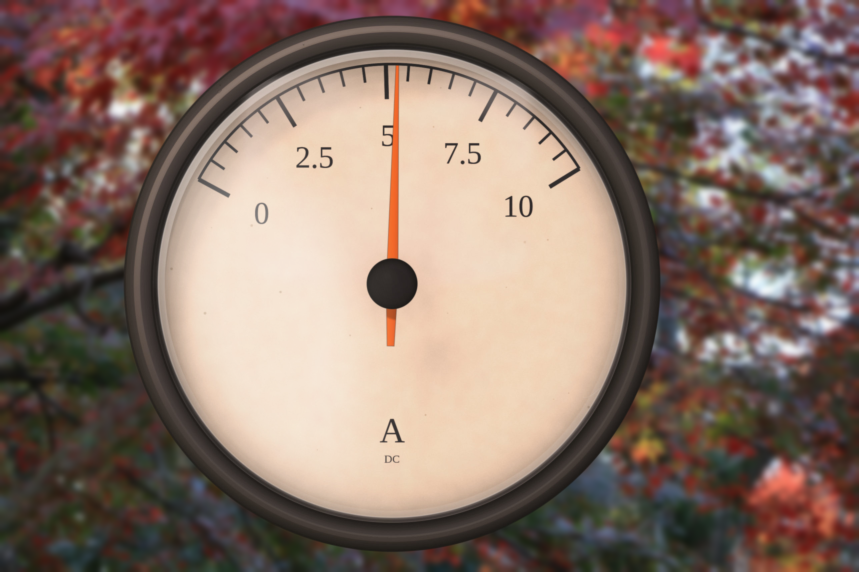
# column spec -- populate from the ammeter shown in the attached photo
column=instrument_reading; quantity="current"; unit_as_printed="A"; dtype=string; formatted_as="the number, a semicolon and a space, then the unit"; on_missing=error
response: 5.25; A
